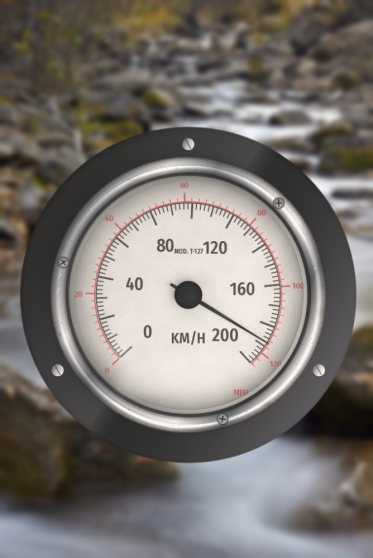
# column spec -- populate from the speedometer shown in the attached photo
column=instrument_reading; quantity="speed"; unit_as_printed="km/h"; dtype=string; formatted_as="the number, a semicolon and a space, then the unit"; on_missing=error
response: 188; km/h
